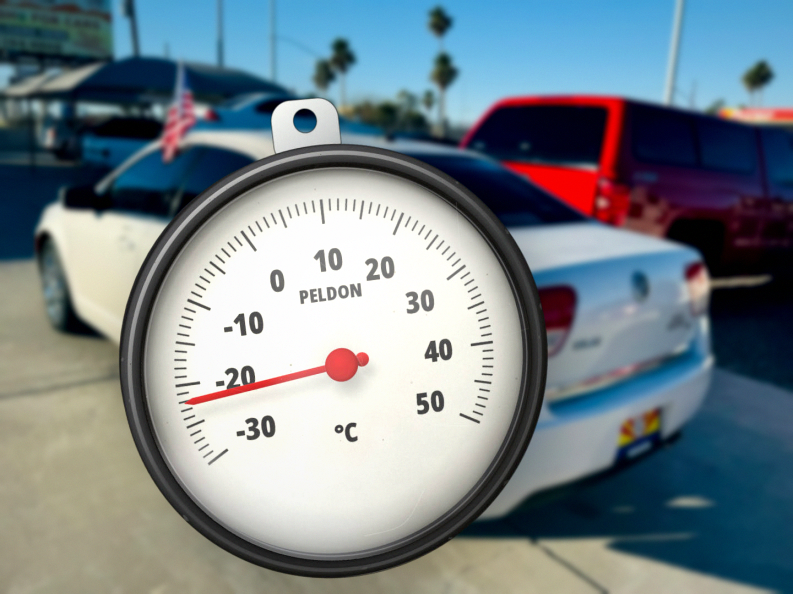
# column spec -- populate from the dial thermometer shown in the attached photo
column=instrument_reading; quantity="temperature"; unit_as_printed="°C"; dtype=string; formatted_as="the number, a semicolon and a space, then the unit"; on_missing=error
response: -22; °C
